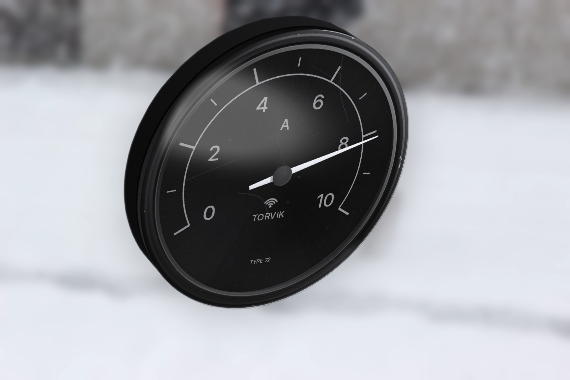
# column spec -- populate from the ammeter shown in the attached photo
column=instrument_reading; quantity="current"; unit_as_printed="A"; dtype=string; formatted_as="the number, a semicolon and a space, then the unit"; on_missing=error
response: 8; A
